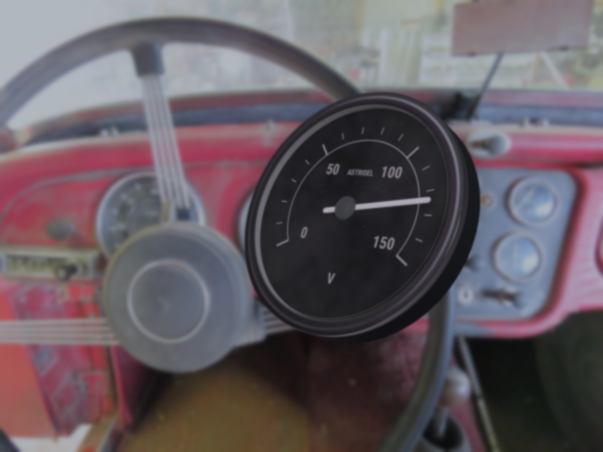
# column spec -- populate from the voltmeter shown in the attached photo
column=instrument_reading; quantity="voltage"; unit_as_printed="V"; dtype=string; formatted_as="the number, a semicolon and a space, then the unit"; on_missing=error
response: 125; V
